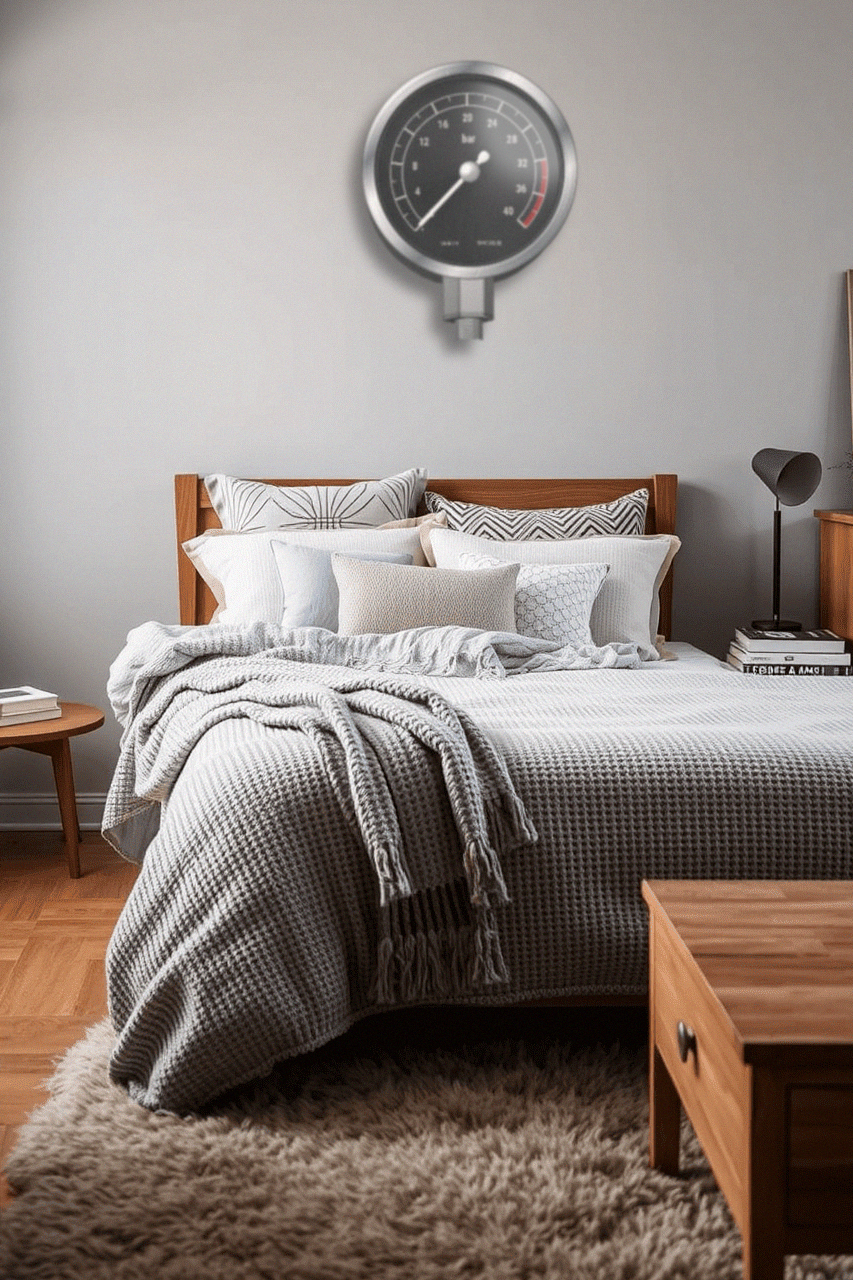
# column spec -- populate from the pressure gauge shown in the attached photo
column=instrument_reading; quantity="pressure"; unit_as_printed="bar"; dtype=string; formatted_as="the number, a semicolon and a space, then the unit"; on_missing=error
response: 0; bar
